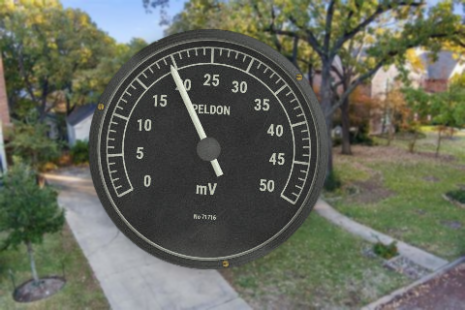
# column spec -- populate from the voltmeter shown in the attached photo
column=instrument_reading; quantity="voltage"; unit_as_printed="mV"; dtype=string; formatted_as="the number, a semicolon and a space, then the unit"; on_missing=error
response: 19.5; mV
